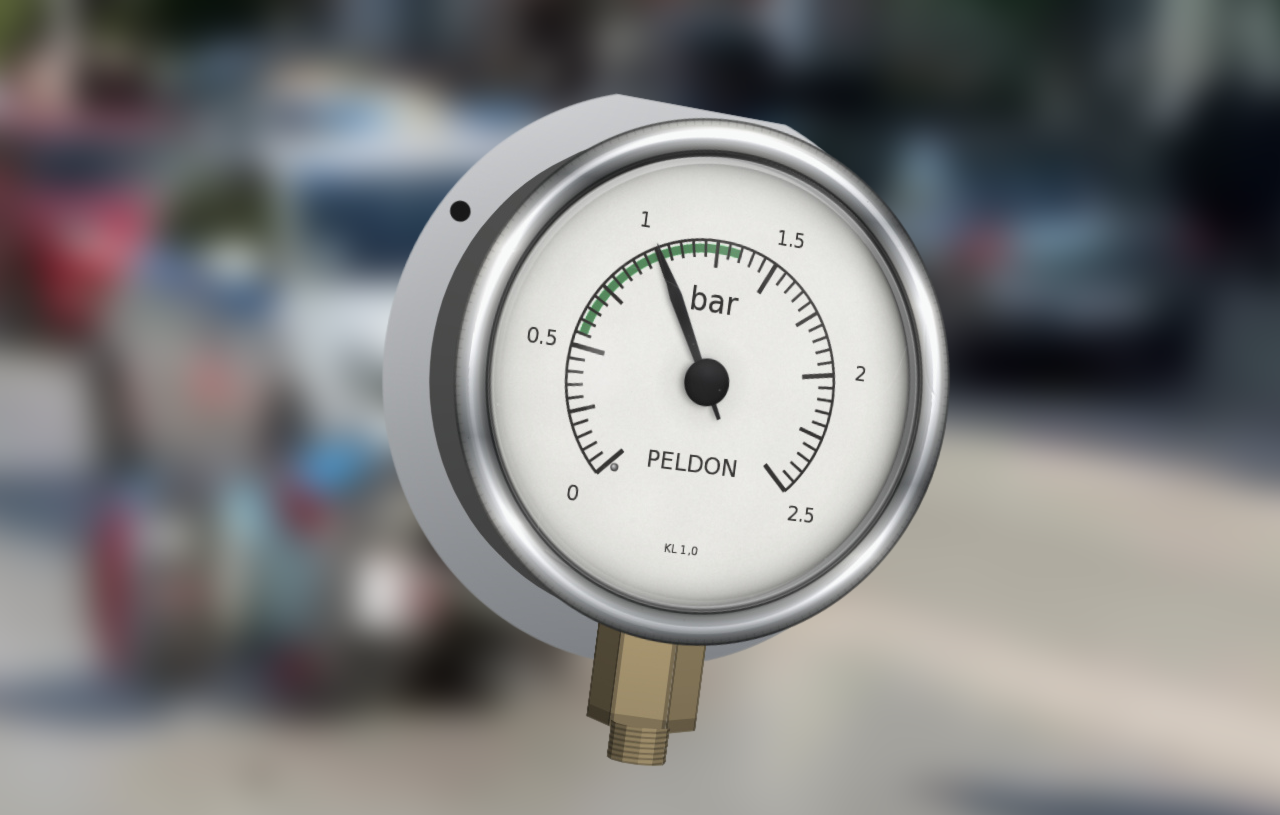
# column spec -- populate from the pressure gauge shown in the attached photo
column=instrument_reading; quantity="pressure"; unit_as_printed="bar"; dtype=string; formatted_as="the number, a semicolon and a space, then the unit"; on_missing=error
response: 1; bar
